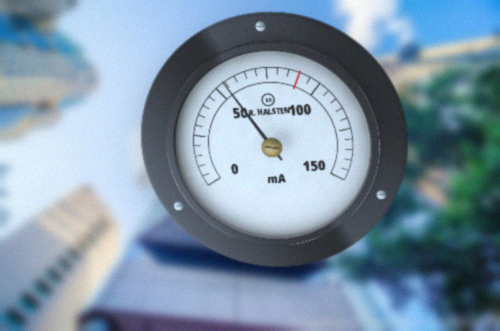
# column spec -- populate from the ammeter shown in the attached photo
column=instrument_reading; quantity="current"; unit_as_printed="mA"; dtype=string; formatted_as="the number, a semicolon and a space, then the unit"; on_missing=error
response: 55; mA
